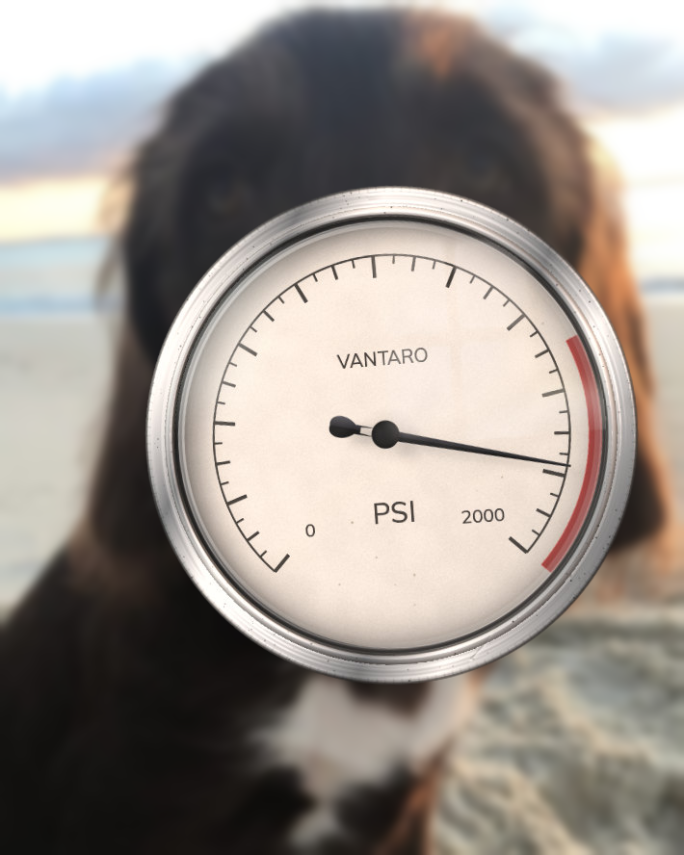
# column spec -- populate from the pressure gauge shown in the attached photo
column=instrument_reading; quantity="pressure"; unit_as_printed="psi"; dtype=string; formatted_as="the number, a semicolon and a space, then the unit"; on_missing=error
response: 1775; psi
